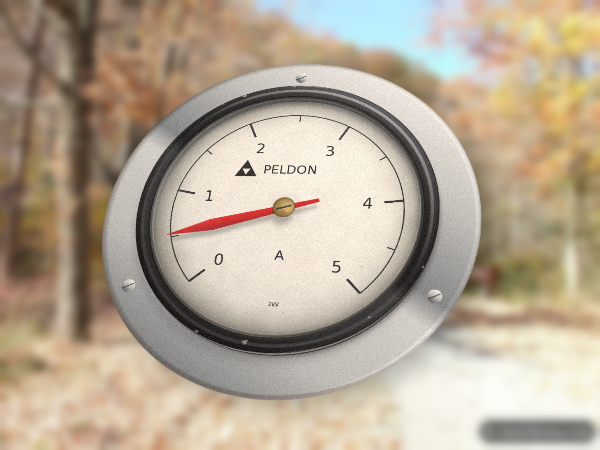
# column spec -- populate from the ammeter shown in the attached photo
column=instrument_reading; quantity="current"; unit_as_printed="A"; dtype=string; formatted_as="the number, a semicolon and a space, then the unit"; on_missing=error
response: 0.5; A
